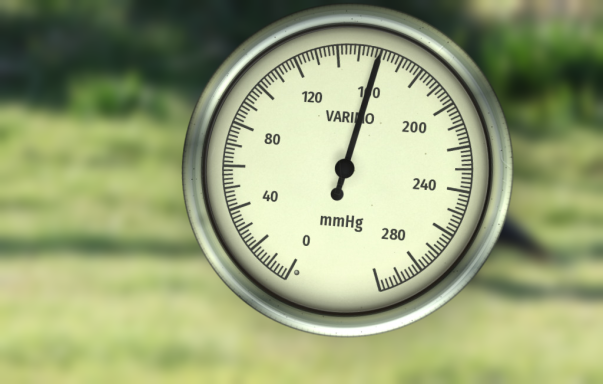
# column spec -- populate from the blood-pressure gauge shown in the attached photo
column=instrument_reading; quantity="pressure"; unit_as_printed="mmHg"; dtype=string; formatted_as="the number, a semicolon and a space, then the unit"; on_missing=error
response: 160; mmHg
